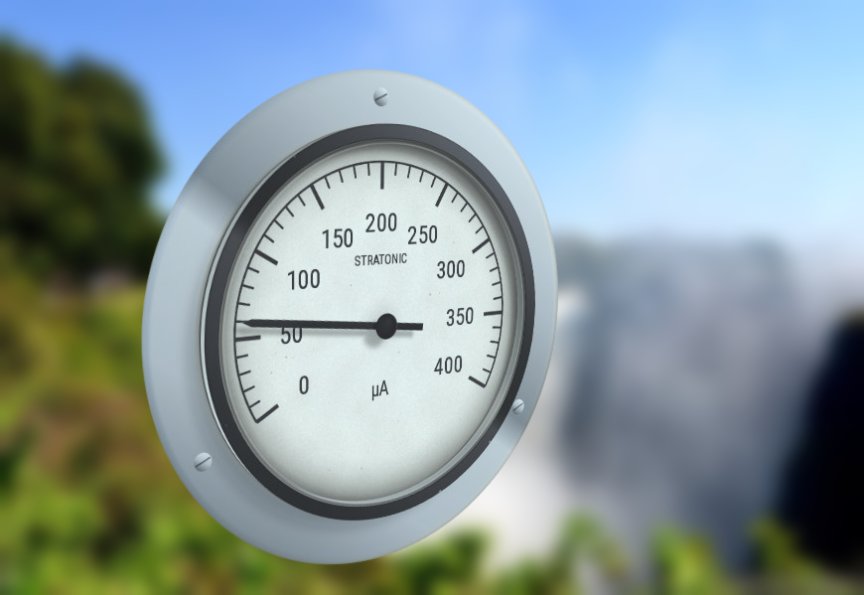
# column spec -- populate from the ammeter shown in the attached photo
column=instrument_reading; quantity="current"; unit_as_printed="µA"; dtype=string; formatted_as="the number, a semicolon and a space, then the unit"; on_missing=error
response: 60; µA
